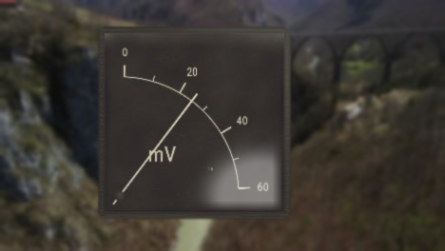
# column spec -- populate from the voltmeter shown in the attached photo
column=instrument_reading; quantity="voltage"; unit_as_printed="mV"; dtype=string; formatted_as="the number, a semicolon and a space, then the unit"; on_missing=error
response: 25; mV
